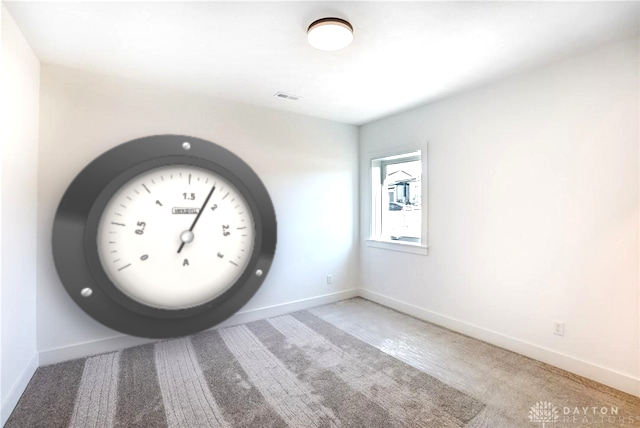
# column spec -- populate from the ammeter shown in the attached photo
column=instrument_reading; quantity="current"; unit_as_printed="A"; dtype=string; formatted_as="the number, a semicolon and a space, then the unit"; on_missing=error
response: 1.8; A
